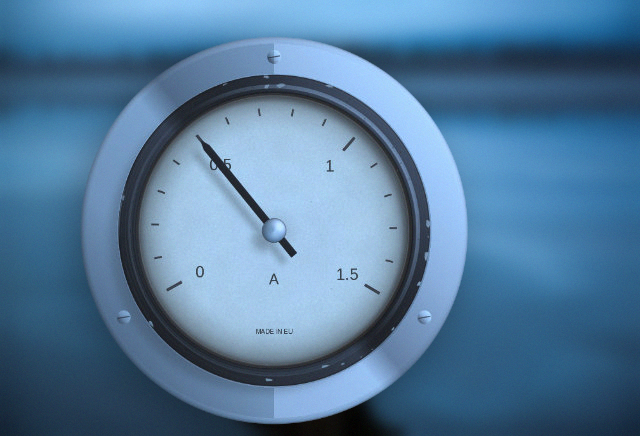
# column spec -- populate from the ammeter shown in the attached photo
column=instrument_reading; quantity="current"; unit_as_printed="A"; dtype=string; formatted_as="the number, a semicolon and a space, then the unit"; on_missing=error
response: 0.5; A
